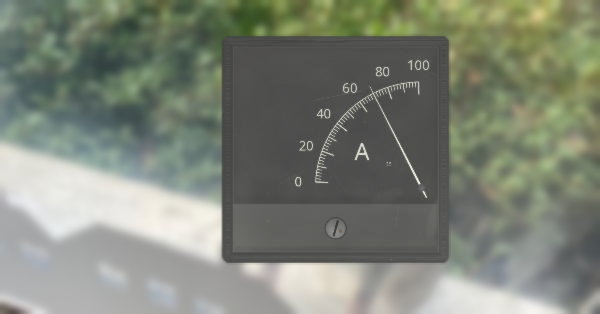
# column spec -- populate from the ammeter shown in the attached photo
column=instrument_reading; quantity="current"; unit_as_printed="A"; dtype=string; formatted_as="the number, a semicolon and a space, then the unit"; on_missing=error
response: 70; A
